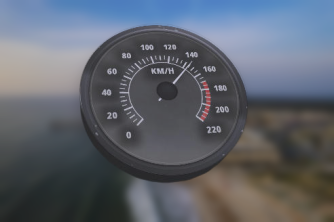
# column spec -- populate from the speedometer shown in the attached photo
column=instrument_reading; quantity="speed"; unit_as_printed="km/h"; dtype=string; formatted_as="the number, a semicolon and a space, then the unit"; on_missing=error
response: 145; km/h
